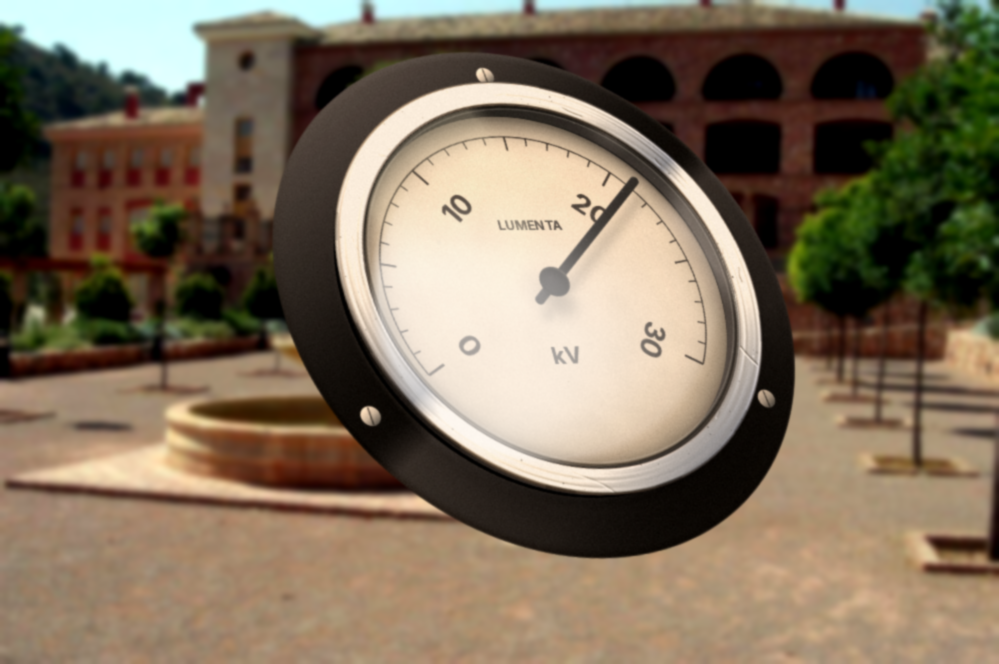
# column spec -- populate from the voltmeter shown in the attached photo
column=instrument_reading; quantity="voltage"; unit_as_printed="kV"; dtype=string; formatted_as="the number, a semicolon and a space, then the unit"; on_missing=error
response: 21; kV
